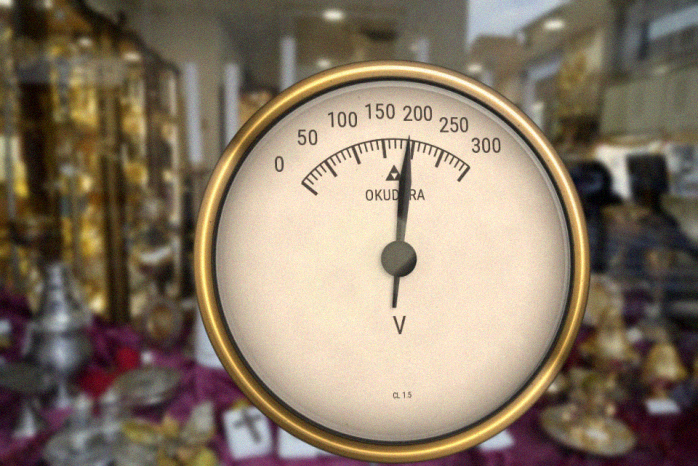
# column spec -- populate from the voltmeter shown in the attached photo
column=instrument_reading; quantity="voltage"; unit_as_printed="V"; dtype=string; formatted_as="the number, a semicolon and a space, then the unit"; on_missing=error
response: 190; V
